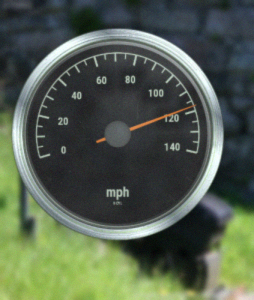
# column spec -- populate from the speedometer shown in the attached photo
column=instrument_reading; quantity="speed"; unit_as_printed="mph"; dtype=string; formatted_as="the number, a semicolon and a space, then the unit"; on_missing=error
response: 117.5; mph
